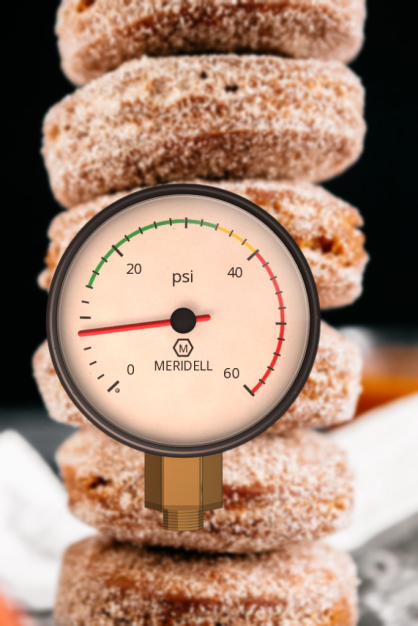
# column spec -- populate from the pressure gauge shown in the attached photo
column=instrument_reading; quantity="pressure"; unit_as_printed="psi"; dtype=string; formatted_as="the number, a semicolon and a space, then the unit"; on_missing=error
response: 8; psi
